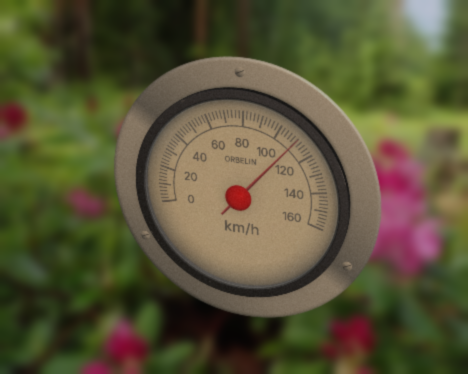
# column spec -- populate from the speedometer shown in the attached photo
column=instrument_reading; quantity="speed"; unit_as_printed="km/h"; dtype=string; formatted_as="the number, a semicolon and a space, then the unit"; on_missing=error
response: 110; km/h
